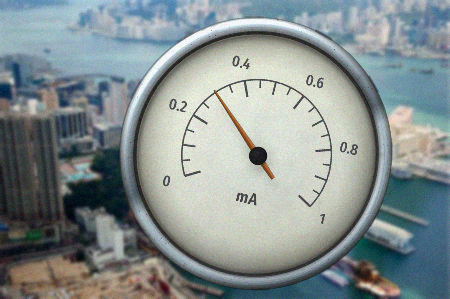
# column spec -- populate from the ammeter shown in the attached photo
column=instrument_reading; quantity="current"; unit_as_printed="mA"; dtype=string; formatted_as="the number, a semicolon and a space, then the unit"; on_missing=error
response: 0.3; mA
